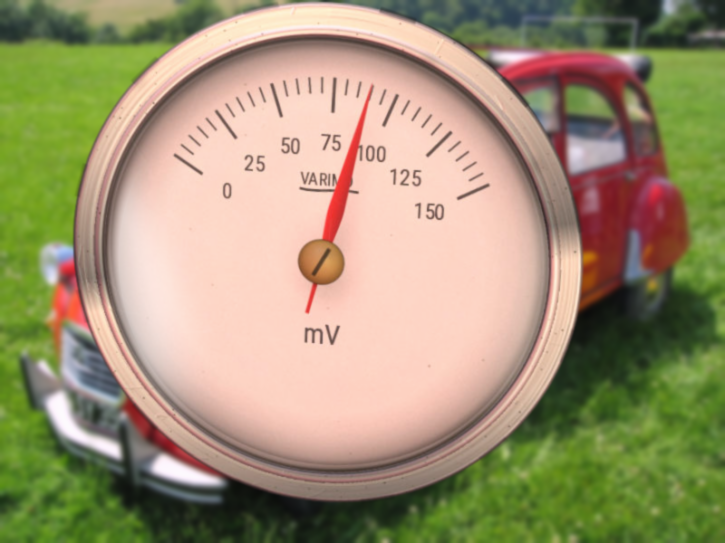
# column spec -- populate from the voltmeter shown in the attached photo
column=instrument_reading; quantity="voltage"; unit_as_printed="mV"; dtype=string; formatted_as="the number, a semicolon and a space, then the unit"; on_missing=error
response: 90; mV
